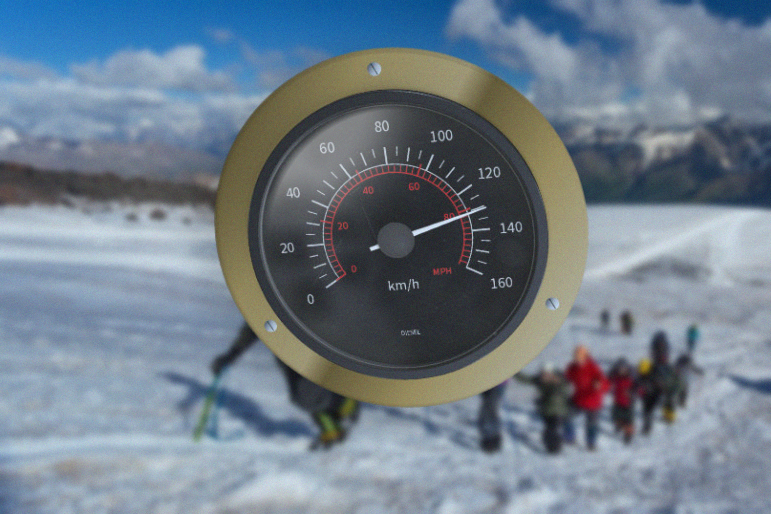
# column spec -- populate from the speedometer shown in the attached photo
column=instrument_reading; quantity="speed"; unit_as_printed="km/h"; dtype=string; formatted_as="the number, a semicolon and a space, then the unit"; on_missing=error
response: 130; km/h
